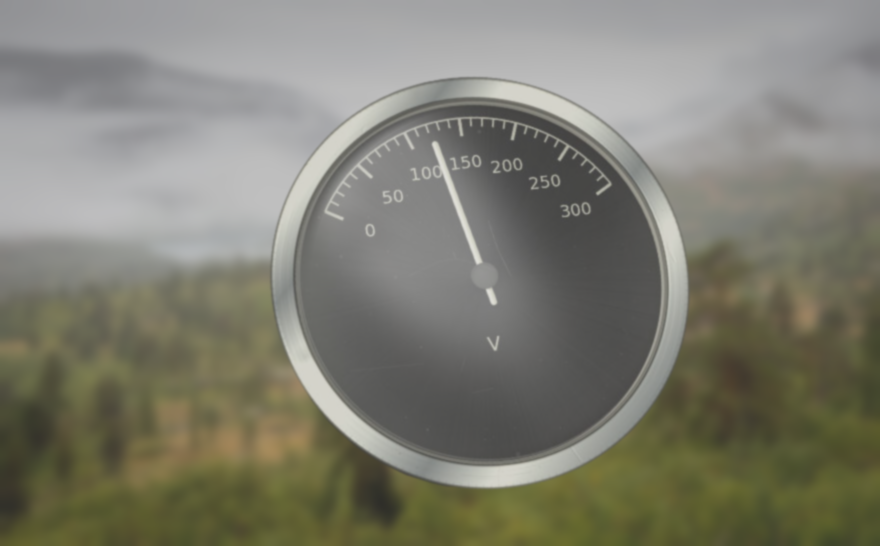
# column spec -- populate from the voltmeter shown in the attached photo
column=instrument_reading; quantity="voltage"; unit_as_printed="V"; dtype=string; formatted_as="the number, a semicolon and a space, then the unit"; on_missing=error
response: 120; V
